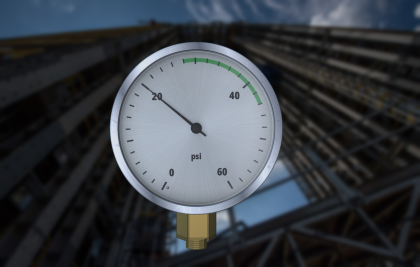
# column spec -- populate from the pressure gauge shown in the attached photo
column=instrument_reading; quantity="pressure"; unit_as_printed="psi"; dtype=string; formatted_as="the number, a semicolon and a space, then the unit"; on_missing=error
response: 20; psi
